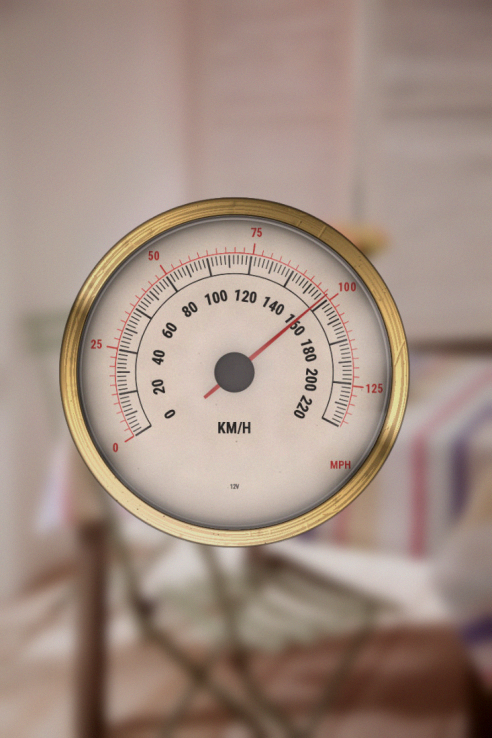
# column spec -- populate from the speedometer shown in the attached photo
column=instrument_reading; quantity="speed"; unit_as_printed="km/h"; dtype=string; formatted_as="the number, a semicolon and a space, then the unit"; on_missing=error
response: 158; km/h
